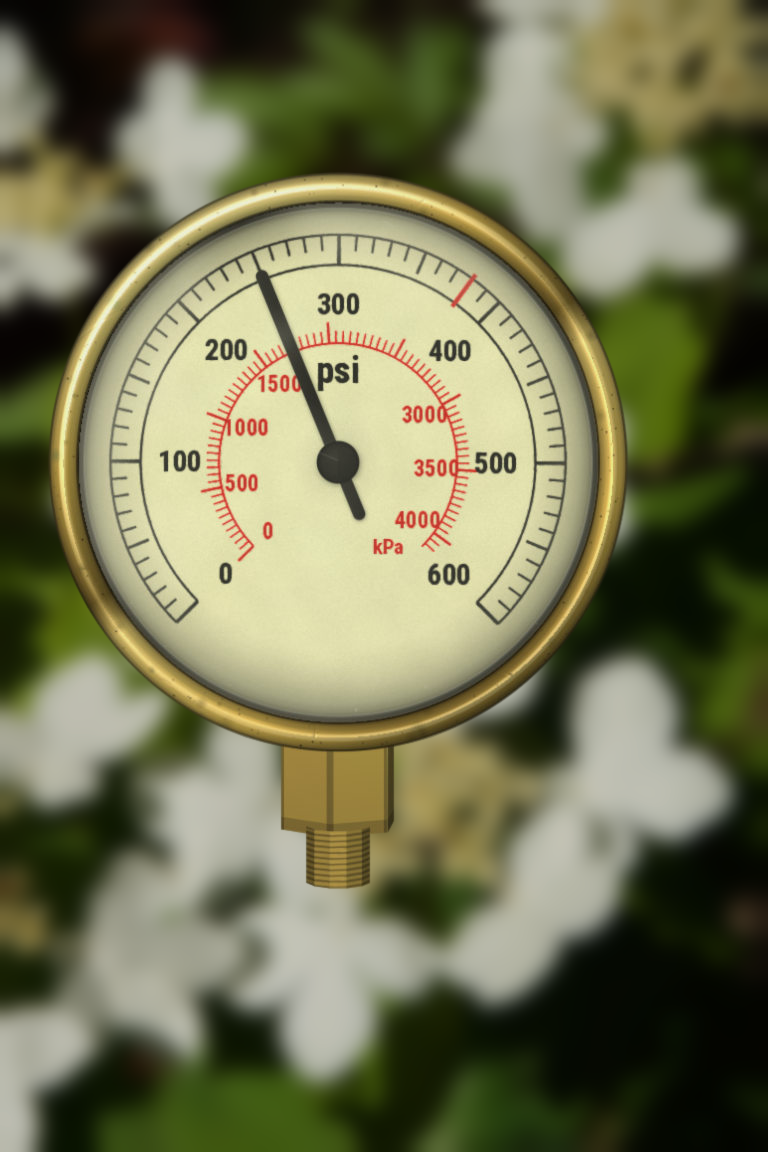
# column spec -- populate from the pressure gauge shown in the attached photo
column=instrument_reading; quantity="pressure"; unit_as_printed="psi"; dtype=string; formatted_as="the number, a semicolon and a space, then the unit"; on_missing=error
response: 250; psi
